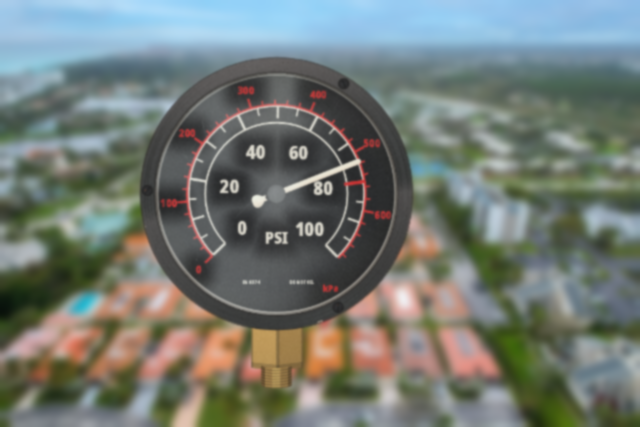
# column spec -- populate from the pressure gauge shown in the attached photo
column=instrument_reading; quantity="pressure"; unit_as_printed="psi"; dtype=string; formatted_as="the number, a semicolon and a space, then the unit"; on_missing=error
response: 75; psi
